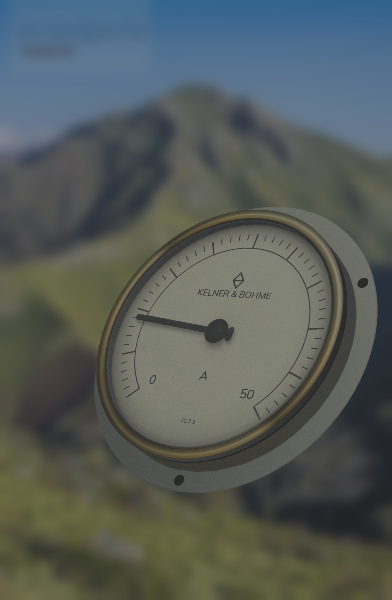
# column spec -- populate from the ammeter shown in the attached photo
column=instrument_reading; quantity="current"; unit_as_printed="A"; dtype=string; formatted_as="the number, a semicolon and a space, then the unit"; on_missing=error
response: 9; A
